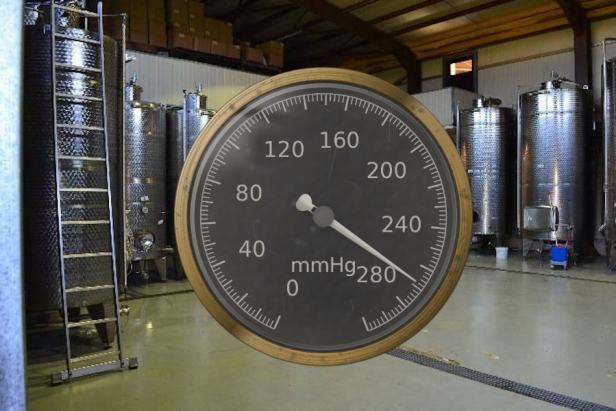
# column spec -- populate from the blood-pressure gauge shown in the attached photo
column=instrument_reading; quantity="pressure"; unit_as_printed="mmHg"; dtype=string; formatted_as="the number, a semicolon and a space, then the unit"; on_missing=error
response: 268; mmHg
